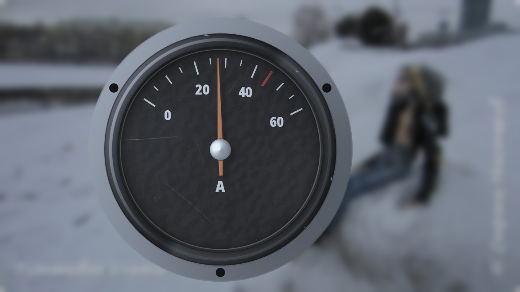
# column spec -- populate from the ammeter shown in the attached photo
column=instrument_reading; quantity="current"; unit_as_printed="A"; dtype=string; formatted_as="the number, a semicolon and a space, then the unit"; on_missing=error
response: 27.5; A
